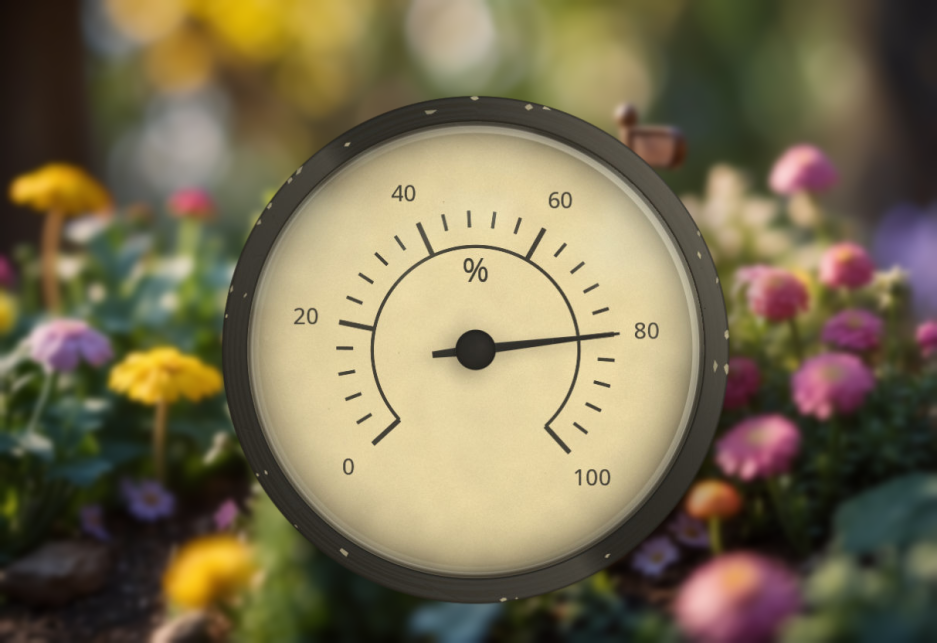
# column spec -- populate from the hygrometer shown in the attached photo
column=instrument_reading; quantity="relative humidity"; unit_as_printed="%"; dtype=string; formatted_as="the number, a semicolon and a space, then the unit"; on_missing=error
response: 80; %
